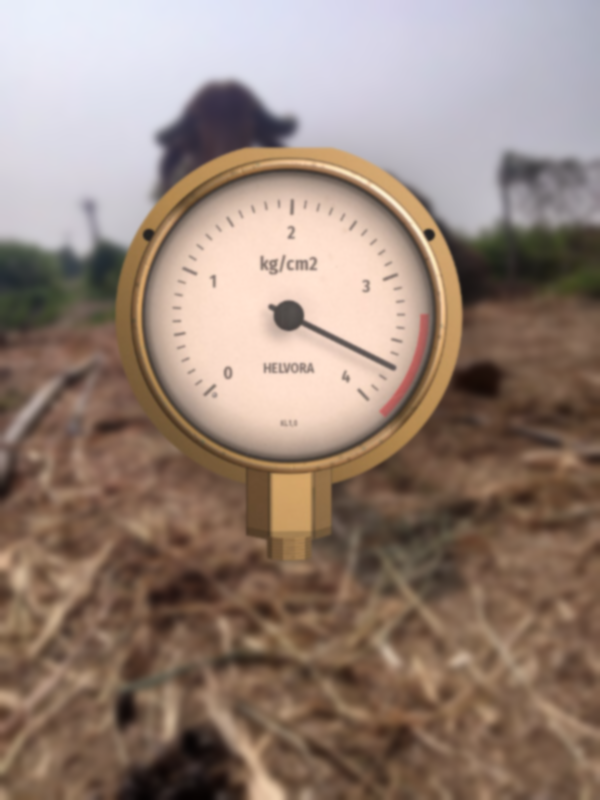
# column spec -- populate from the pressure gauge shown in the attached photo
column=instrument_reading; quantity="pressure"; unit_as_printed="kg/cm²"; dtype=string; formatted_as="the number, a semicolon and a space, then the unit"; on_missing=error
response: 3.7; kg/cm²
